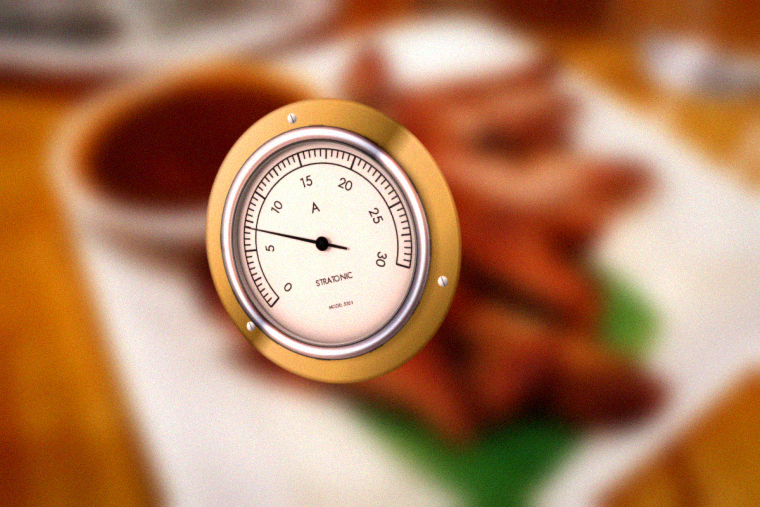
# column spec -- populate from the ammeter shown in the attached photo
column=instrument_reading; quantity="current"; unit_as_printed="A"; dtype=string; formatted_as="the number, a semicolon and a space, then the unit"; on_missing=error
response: 7; A
